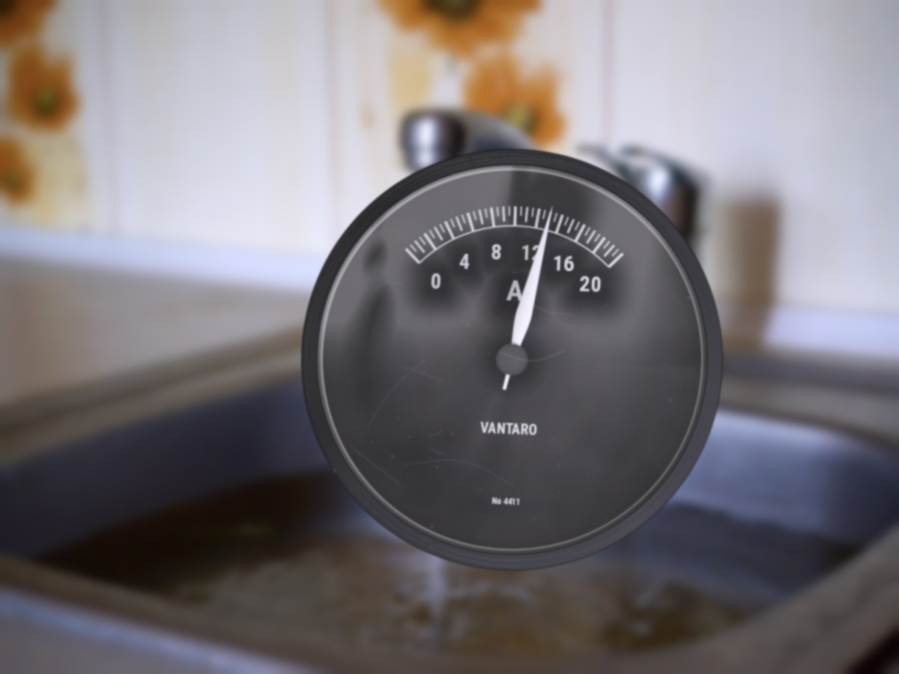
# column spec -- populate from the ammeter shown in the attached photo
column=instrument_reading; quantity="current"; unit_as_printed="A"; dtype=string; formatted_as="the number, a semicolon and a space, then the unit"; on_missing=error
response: 13; A
